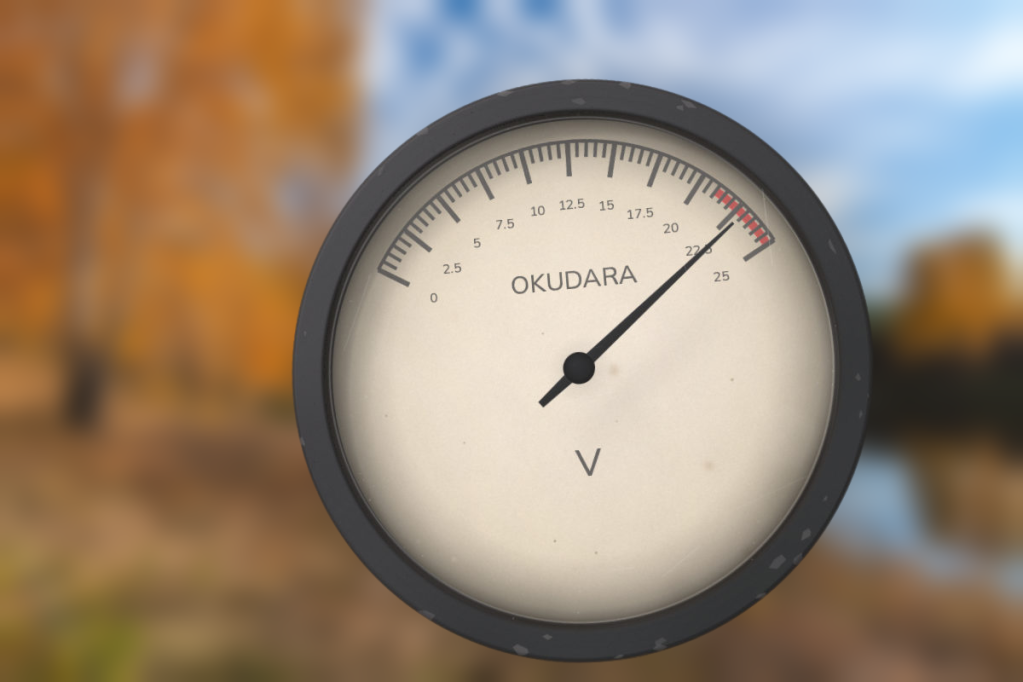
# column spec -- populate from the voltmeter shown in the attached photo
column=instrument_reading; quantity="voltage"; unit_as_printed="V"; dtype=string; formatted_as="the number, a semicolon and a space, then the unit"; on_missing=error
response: 23; V
